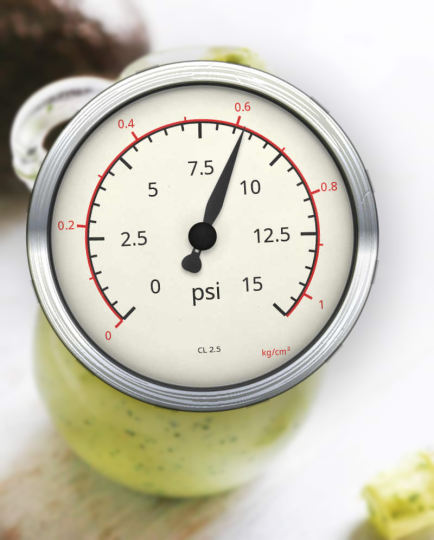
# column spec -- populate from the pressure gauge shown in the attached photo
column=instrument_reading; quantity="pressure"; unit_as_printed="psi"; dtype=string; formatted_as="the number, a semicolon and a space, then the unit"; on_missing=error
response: 8.75; psi
